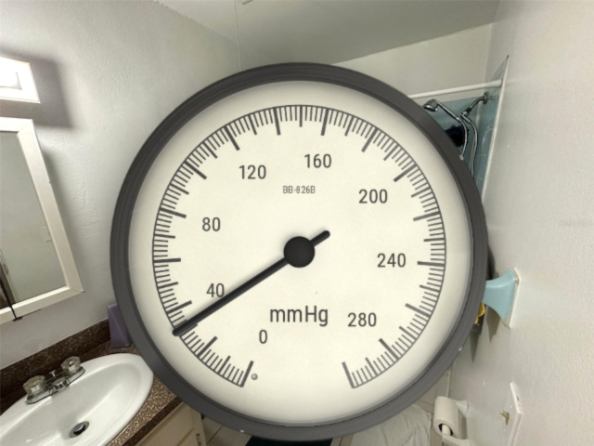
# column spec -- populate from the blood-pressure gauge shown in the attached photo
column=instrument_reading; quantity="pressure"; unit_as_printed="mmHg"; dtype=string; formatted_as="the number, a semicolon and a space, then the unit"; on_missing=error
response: 32; mmHg
